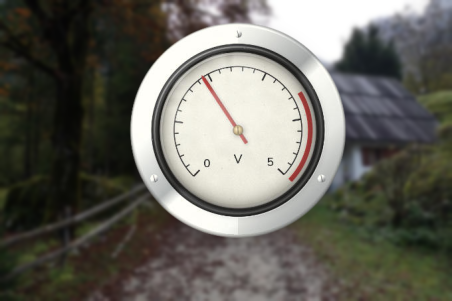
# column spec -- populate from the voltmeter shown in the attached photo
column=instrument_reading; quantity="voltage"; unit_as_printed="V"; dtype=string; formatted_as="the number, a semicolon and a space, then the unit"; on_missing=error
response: 1.9; V
